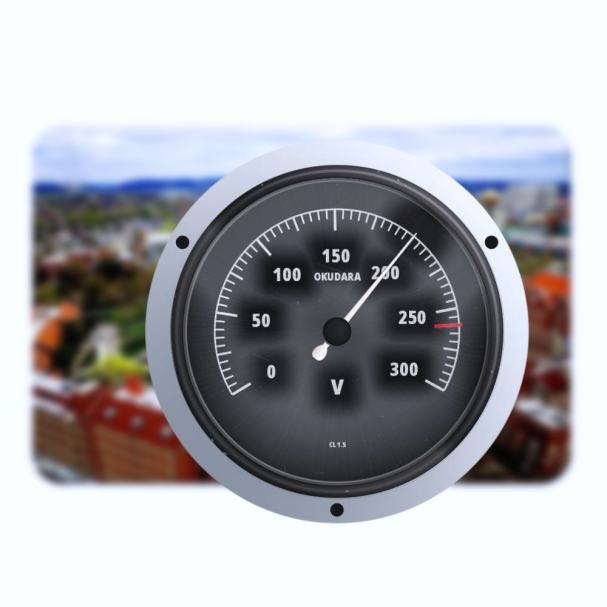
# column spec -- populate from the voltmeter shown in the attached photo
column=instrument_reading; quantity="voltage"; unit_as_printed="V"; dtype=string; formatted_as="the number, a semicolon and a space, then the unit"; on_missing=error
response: 200; V
